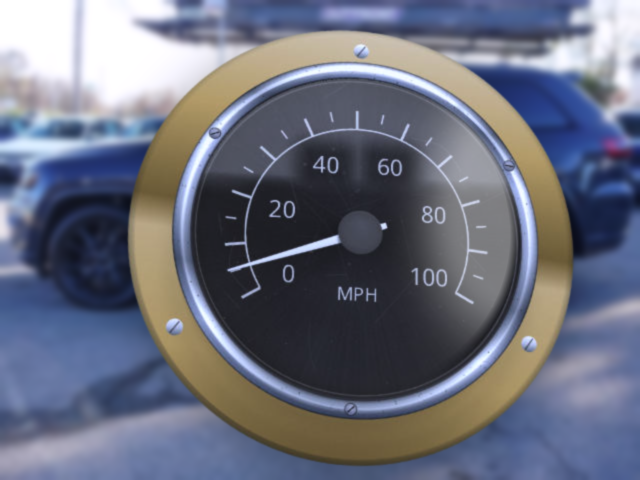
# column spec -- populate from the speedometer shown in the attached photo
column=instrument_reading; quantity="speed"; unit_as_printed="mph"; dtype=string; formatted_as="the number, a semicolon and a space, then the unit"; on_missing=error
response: 5; mph
